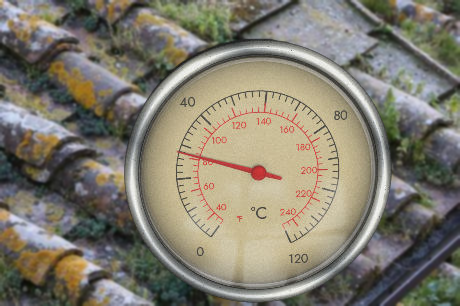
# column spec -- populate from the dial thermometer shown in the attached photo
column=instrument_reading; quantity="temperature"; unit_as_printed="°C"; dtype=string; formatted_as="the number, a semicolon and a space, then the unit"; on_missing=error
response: 28; °C
